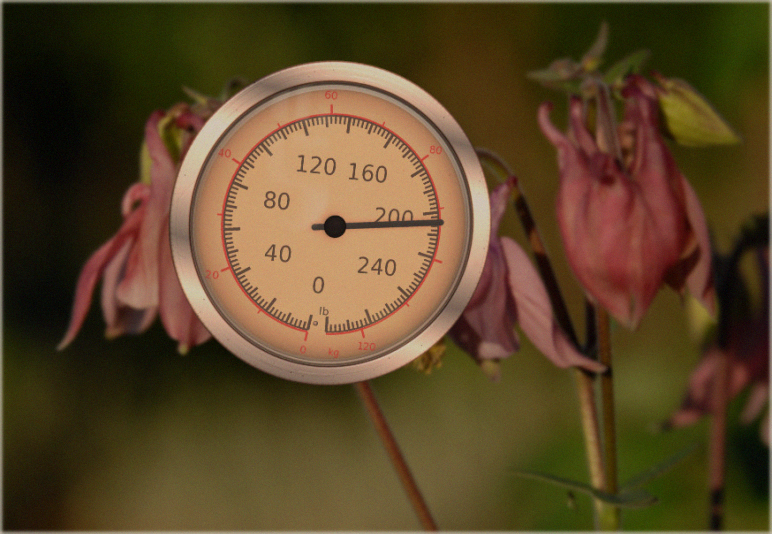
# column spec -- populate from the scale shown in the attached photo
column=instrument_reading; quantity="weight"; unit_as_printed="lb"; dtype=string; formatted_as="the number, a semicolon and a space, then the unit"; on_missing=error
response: 204; lb
